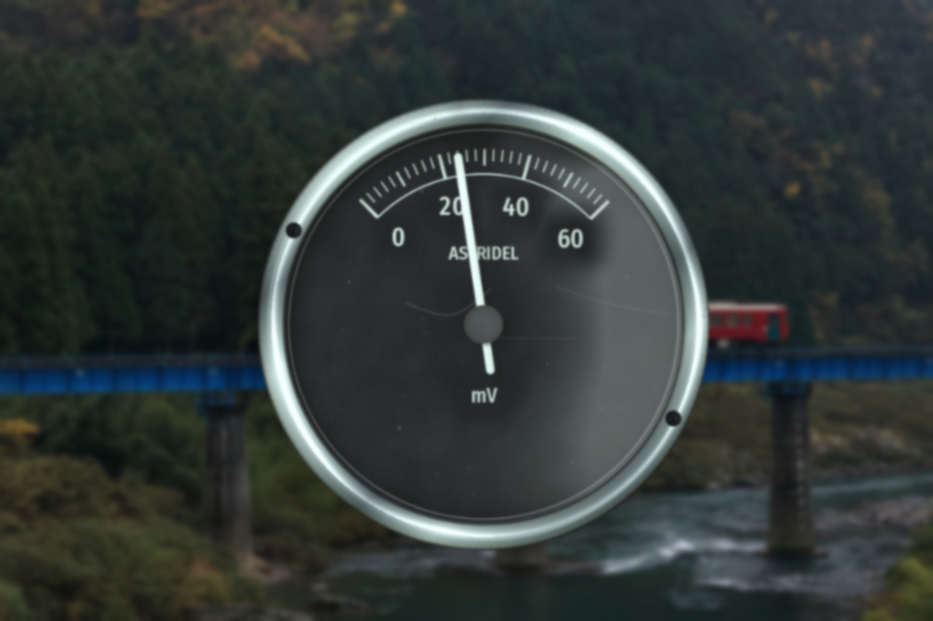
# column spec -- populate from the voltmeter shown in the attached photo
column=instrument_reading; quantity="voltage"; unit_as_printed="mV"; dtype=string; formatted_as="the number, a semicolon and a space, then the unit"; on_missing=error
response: 24; mV
